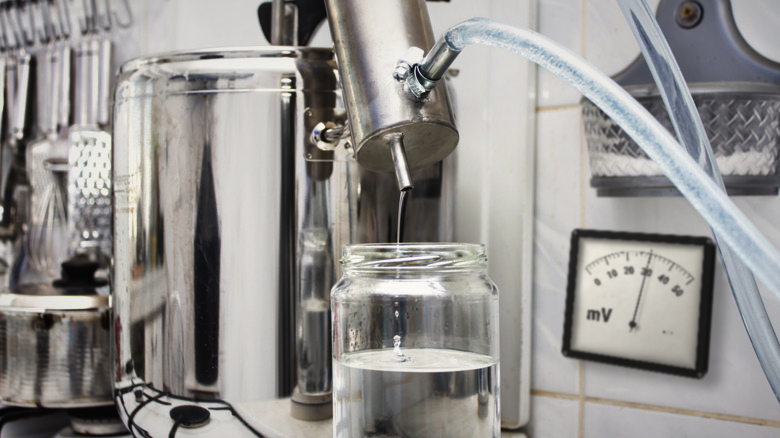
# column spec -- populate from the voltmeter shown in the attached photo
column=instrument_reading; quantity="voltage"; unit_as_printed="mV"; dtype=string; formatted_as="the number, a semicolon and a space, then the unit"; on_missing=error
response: 30; mV
